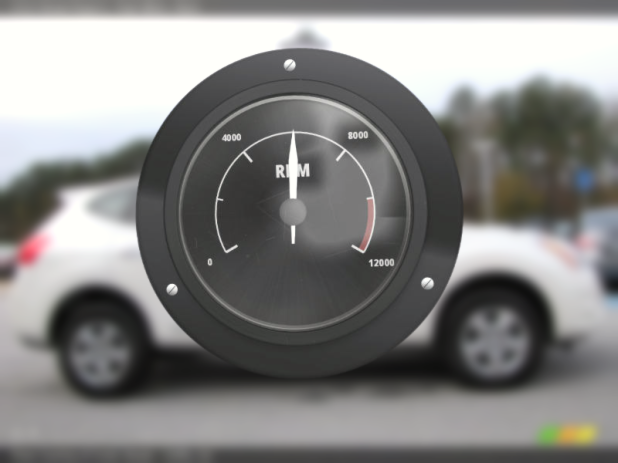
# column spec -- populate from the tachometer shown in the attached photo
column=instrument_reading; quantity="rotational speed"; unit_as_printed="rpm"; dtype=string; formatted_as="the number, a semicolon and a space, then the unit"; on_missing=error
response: 6000; rpm
